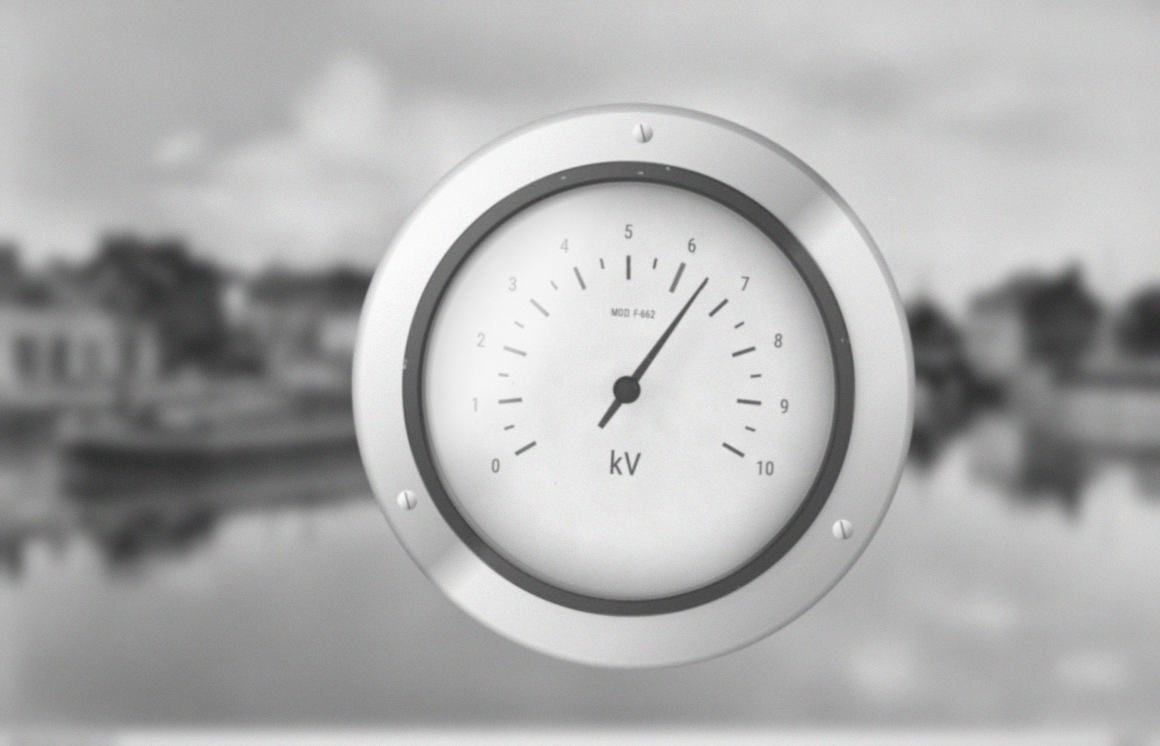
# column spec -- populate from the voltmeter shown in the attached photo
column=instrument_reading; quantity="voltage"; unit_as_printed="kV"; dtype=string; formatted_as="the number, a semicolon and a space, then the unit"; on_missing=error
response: 6.5; kV
